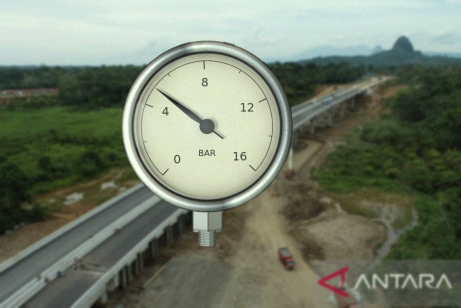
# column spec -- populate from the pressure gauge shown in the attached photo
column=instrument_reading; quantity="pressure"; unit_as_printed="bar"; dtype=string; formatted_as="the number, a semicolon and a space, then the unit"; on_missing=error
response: 5; bar
